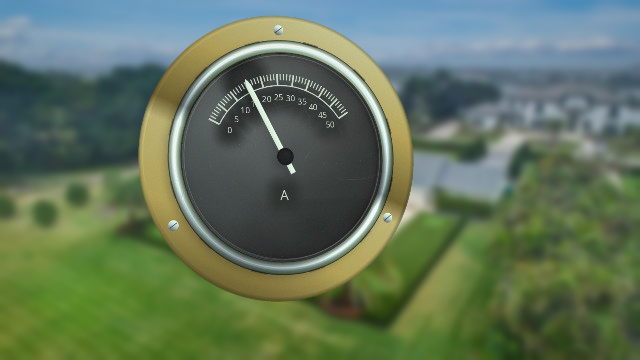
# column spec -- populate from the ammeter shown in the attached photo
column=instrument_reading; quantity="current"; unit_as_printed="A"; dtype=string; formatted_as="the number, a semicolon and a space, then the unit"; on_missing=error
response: 15; A
